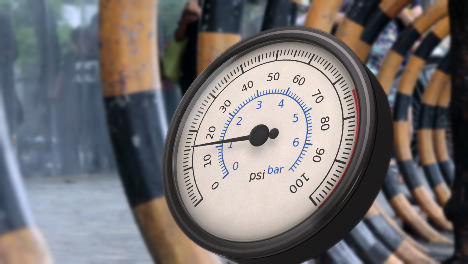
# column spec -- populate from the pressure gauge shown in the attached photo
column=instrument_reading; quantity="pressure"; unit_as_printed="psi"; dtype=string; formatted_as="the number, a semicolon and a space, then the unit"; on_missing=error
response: 15; psi
